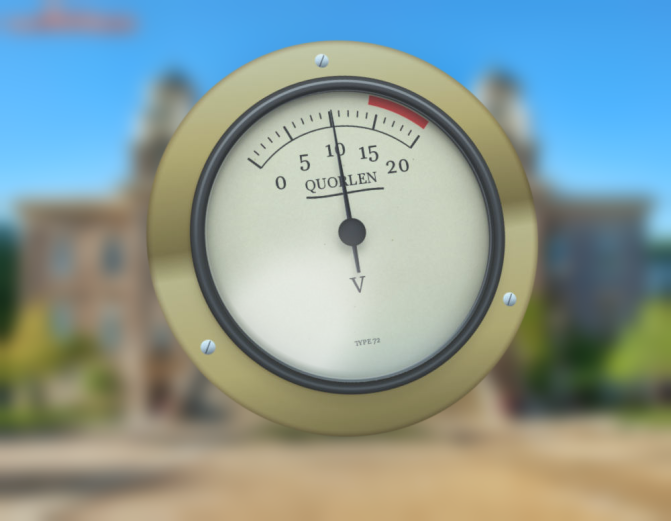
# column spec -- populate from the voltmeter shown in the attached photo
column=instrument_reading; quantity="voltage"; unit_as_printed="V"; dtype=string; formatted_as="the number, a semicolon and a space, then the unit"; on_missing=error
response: 10; V
